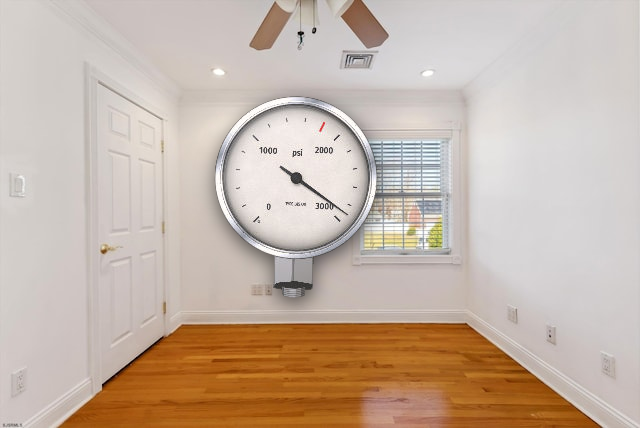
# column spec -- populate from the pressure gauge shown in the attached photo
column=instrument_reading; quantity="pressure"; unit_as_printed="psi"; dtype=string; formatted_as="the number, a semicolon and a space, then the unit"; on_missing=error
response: 2900; psi
